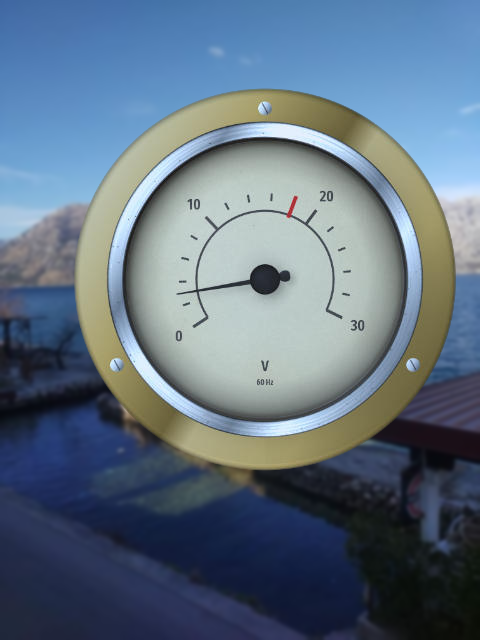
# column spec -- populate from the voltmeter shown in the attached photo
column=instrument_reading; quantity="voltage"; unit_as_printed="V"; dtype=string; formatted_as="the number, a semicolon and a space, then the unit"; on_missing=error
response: 3; V
